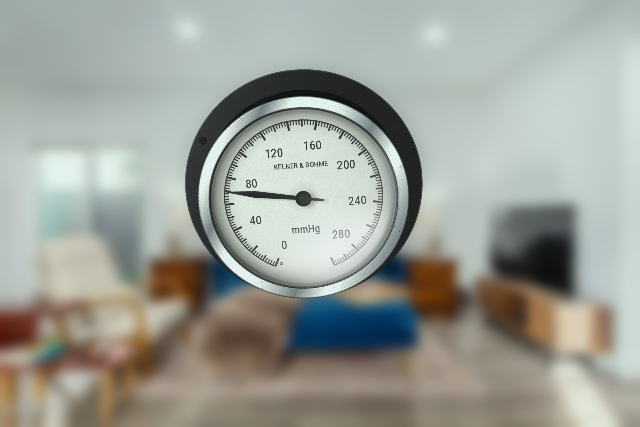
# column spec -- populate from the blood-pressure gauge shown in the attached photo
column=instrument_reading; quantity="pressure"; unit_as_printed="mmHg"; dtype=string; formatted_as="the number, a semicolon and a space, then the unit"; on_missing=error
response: 70; mmHg
